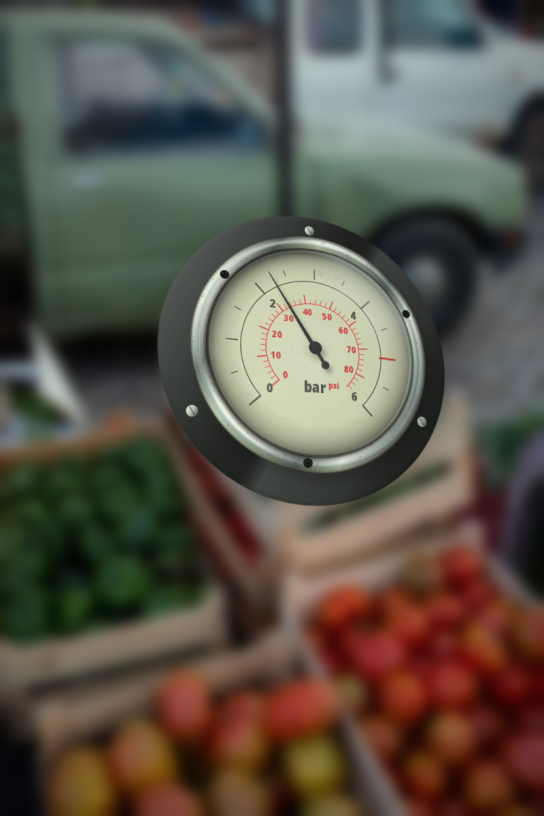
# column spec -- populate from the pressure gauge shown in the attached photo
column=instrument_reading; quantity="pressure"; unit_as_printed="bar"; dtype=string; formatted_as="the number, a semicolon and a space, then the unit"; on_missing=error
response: 2.25; bar
